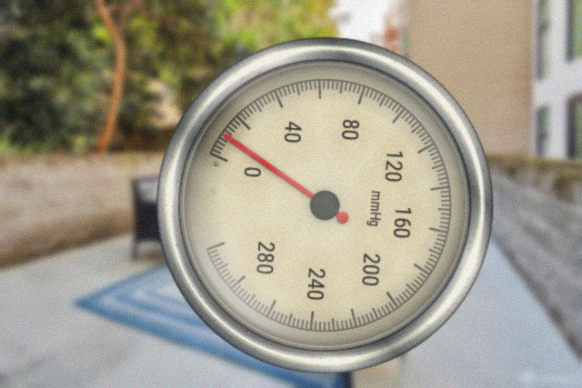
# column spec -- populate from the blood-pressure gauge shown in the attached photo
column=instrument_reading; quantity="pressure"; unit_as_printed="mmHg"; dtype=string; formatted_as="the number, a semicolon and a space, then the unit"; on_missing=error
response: 10; mmHg
